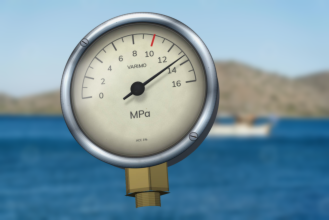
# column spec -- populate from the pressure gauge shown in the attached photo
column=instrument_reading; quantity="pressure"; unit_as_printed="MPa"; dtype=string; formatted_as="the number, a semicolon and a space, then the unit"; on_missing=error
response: 13.5; MPa
